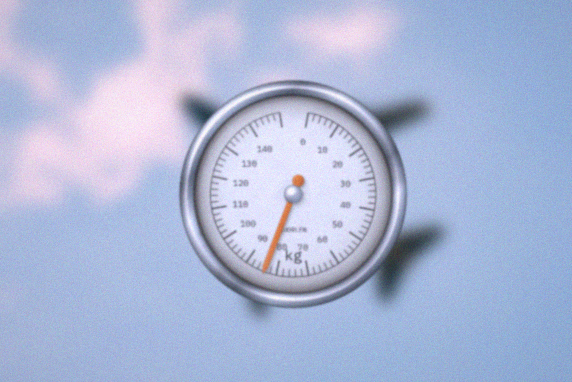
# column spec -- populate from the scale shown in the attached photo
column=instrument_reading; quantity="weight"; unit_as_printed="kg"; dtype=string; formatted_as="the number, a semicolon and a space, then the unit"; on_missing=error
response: 84; kg
